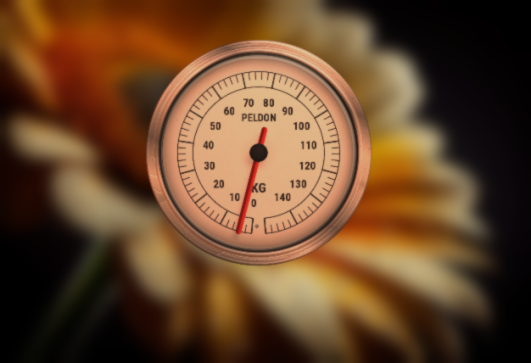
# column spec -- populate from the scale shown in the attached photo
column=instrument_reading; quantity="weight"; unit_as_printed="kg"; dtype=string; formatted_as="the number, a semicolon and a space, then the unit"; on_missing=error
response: 4; kg
